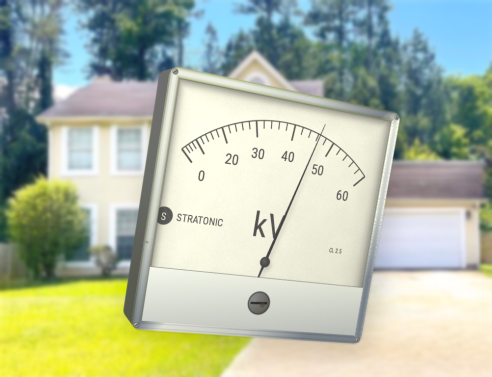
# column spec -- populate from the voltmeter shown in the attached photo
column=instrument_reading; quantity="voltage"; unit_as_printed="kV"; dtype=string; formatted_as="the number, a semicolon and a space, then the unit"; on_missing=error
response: 46; kV
